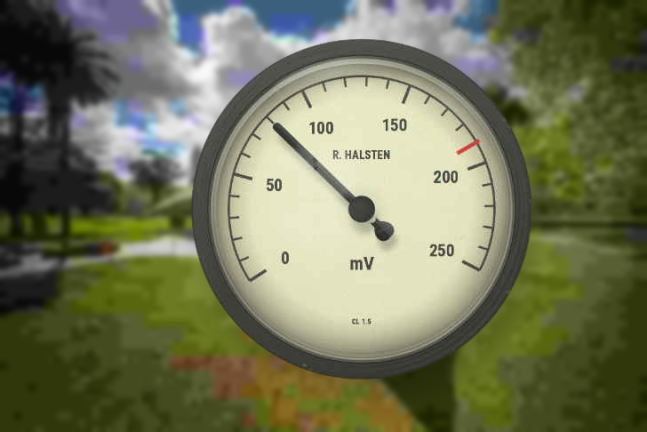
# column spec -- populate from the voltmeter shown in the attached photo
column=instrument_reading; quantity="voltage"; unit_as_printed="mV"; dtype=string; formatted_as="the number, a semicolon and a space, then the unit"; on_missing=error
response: 80; mV
